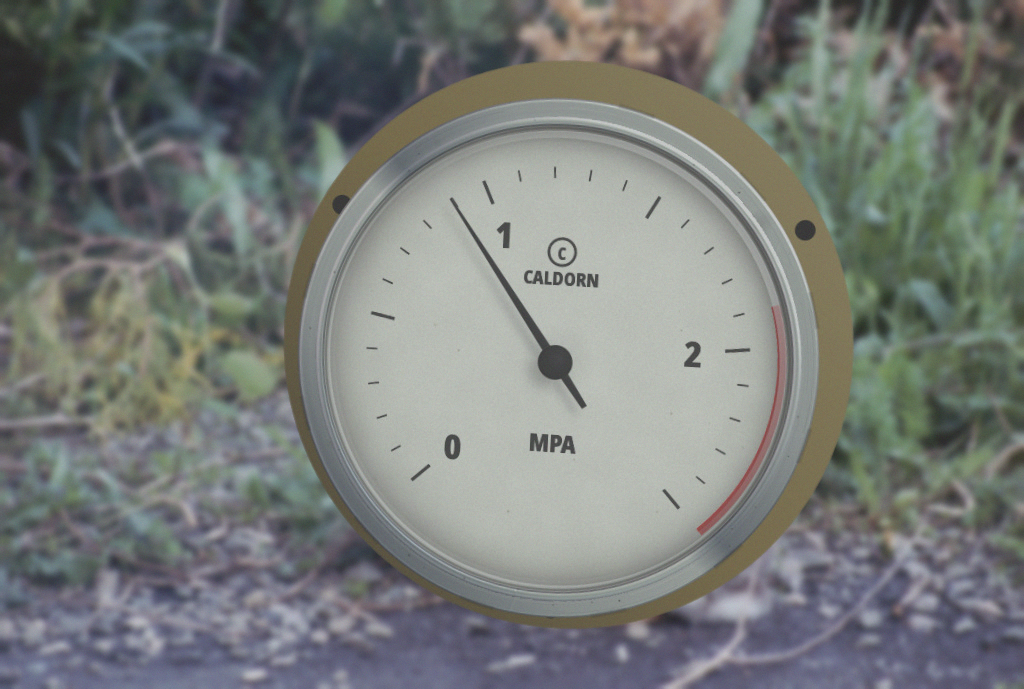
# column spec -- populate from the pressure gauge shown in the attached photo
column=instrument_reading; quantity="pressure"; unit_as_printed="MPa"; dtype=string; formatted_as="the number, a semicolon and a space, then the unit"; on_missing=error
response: 0.9; MPa
